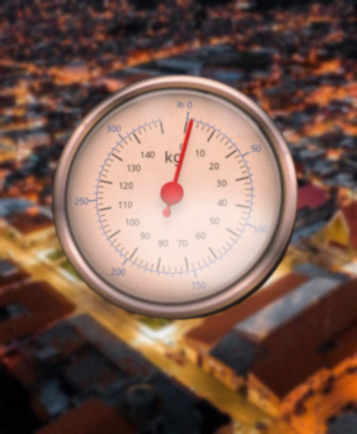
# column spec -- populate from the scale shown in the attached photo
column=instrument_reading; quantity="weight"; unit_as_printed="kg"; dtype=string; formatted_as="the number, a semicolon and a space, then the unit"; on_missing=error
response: 2; kg
